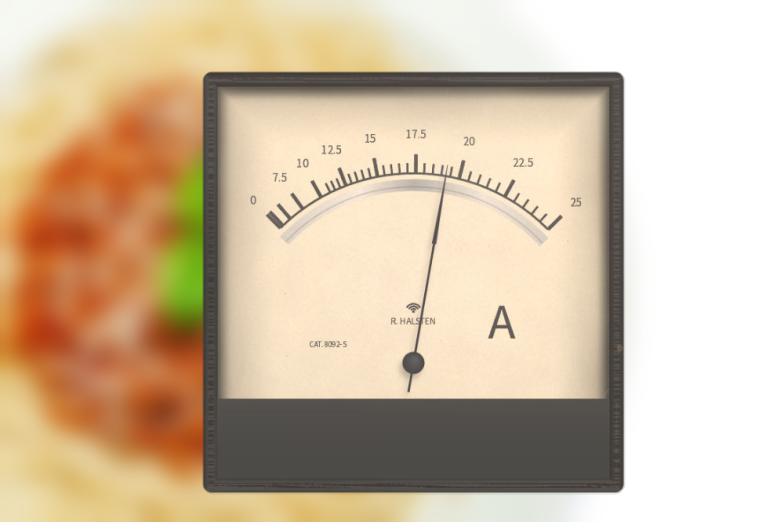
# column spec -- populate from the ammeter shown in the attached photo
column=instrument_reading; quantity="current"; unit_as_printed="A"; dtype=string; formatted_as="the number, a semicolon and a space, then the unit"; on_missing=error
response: 19.25; A
